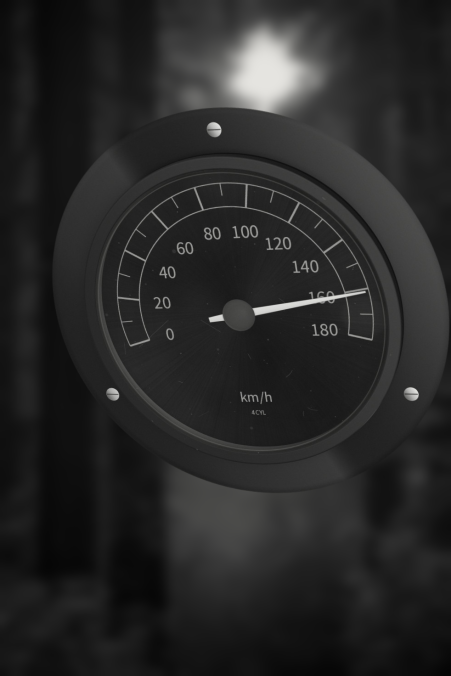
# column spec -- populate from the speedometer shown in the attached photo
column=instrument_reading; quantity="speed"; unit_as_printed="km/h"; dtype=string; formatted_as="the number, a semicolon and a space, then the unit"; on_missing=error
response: 160; km/h
